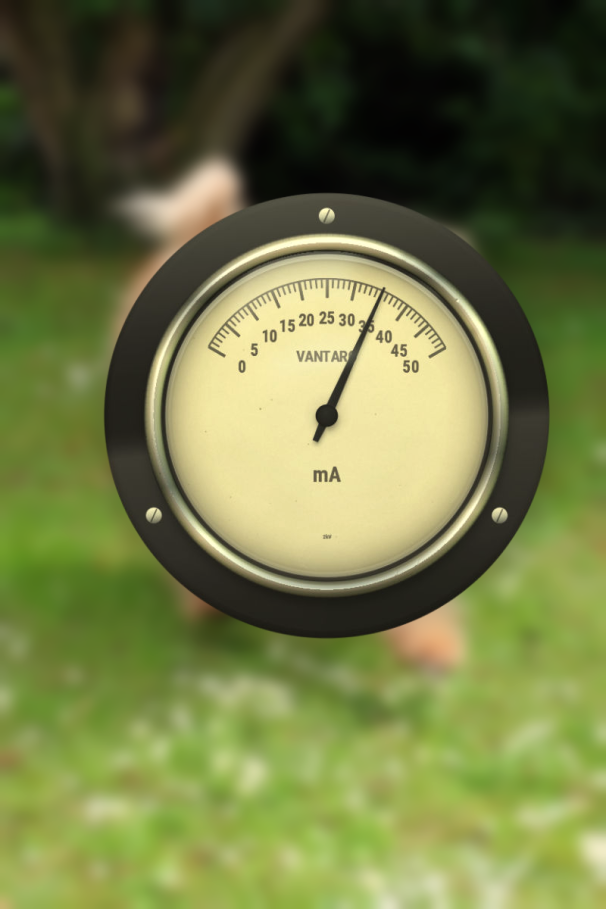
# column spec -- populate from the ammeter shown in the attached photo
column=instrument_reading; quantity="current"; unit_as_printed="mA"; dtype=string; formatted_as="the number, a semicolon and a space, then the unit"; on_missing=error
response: 35; mA
